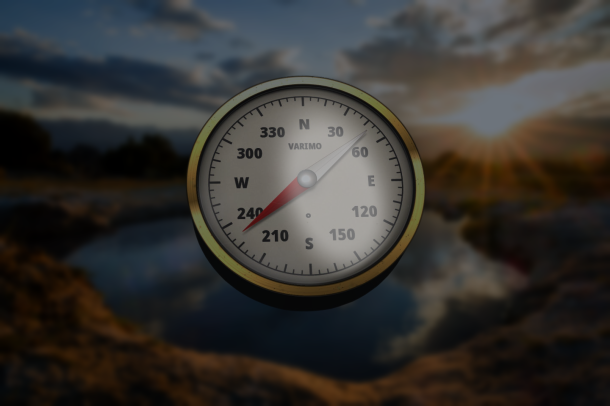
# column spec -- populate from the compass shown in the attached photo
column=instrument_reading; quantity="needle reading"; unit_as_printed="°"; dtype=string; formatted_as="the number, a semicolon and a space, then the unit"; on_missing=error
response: 230; °
